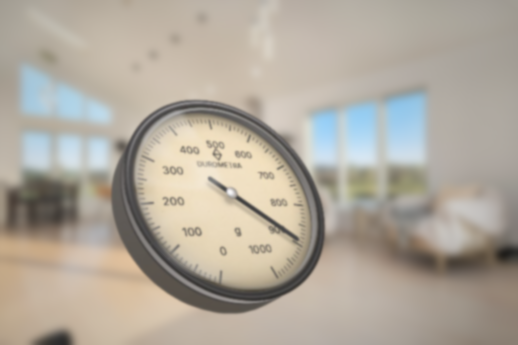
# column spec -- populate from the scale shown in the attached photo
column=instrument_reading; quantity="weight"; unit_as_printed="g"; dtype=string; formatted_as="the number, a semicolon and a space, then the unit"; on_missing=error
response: 900; g
